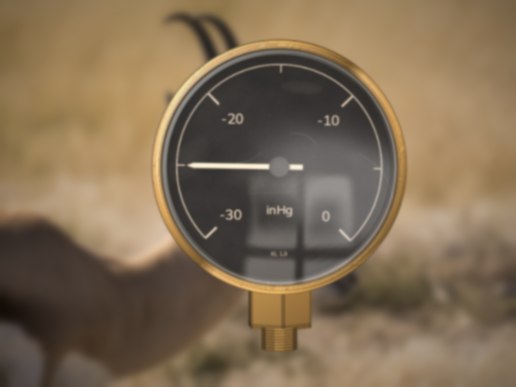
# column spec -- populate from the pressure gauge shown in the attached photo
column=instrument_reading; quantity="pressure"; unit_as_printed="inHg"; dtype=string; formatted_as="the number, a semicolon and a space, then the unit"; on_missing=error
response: -25; inHg
